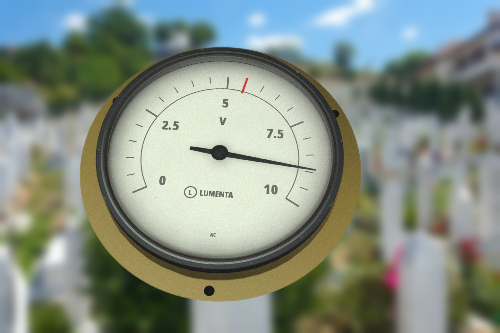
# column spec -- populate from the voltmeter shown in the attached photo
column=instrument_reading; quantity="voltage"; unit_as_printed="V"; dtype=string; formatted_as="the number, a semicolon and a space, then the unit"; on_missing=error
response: 9; V
